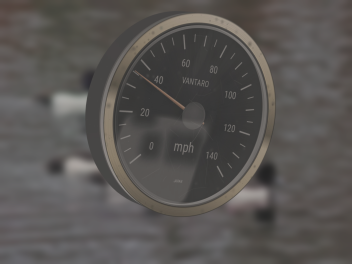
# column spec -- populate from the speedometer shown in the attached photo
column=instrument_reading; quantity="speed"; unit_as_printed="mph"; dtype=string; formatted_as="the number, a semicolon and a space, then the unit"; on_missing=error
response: 35; mph
